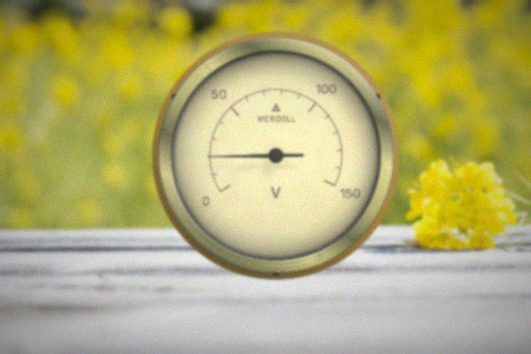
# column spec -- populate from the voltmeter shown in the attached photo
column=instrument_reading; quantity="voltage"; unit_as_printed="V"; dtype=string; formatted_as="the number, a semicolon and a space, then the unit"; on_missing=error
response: 20; V
